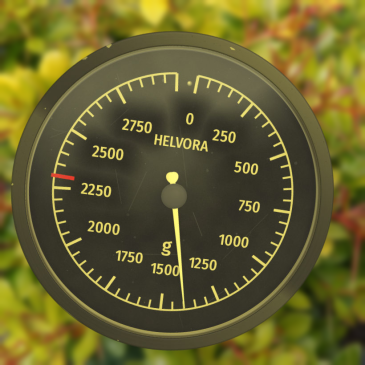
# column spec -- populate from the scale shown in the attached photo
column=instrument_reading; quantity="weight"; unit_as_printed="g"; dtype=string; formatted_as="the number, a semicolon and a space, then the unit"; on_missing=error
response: 1400; g
